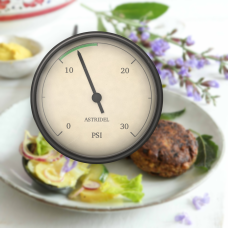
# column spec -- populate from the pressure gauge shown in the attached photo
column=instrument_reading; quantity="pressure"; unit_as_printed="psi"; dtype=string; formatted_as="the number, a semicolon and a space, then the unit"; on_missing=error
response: 12.5; psi
